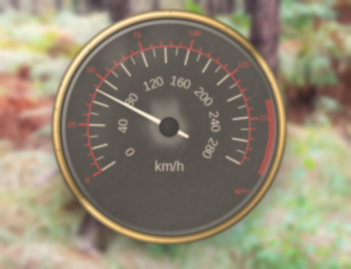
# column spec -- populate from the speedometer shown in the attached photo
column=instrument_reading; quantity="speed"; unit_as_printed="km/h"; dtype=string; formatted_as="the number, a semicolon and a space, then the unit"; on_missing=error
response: 70; km/h
